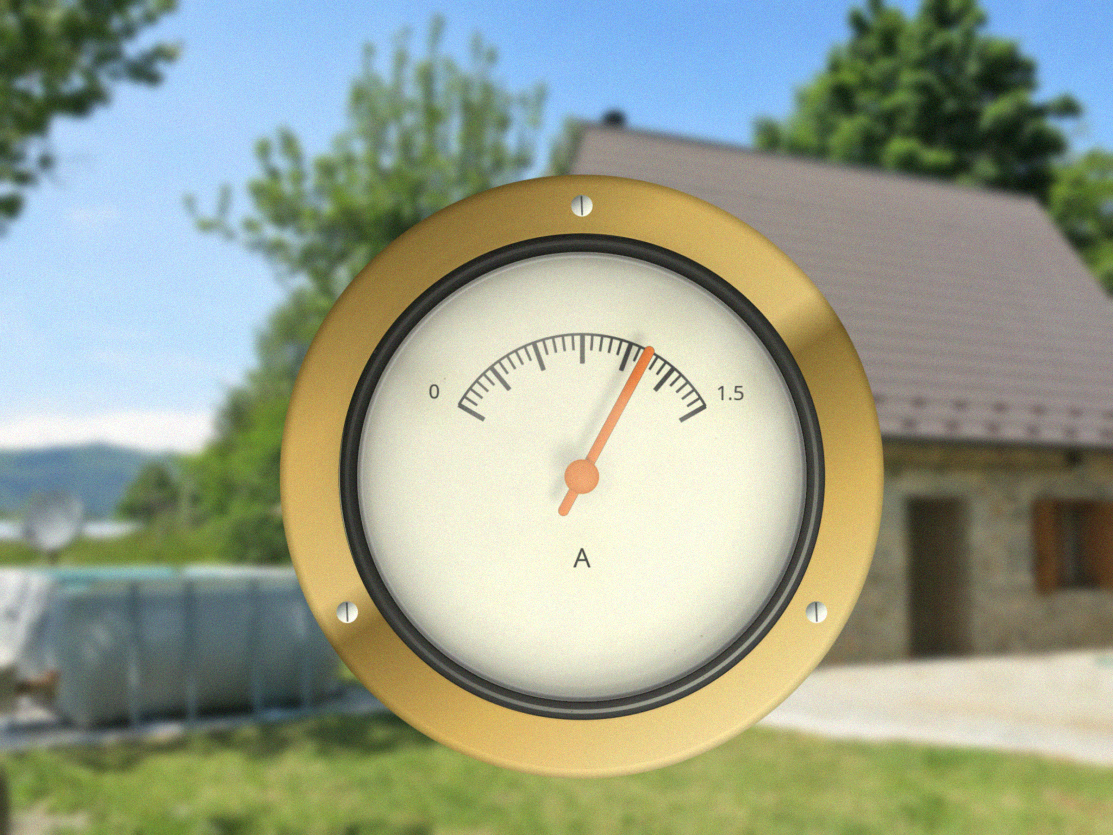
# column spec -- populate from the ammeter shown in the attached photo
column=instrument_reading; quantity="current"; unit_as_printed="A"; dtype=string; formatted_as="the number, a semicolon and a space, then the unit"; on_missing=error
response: 1.1; A
